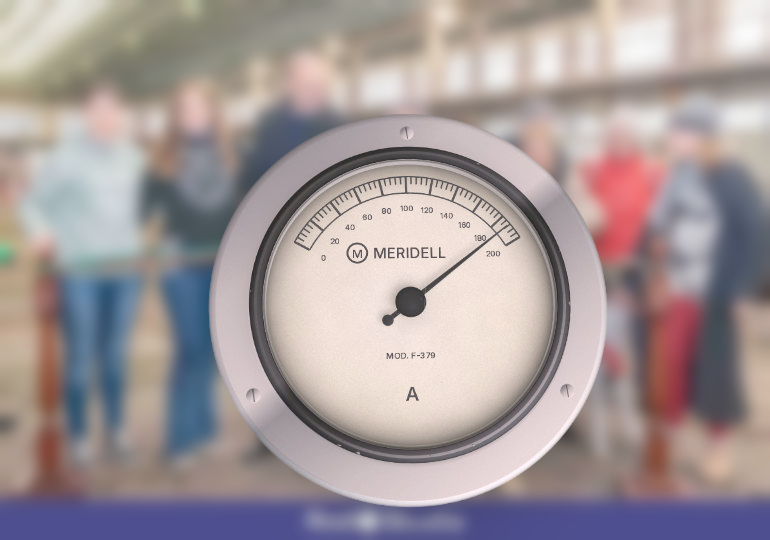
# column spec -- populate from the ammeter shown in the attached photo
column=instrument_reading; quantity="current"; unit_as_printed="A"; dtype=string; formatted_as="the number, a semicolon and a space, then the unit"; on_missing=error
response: 188; A
